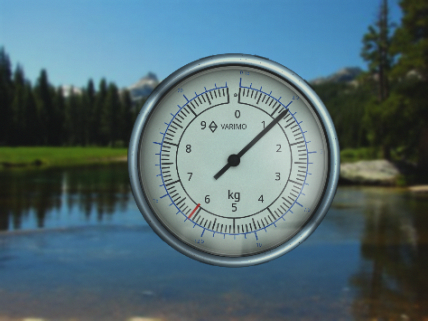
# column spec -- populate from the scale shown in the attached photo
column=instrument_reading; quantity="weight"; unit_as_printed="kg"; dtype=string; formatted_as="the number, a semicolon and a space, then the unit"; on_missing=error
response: 1.2; kg
